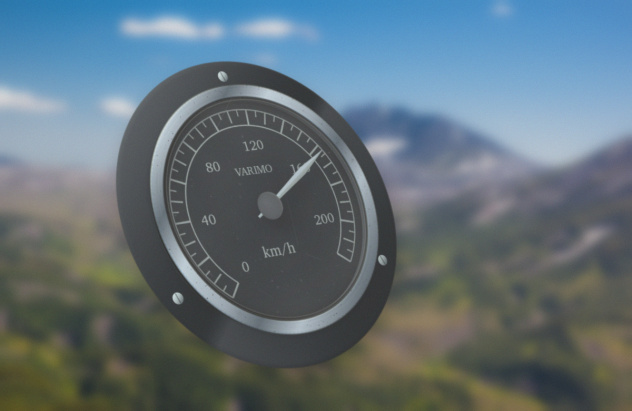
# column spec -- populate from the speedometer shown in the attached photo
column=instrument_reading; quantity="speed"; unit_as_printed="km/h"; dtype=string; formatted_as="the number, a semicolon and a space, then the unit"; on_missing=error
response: 162.5; km/h
